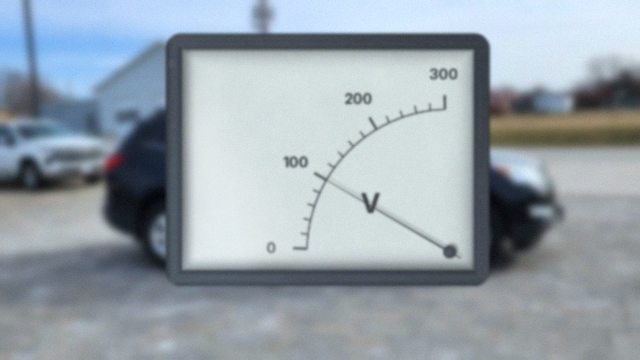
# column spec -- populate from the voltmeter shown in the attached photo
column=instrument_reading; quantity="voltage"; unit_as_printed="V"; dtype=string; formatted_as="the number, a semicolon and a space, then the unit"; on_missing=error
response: 100; V
